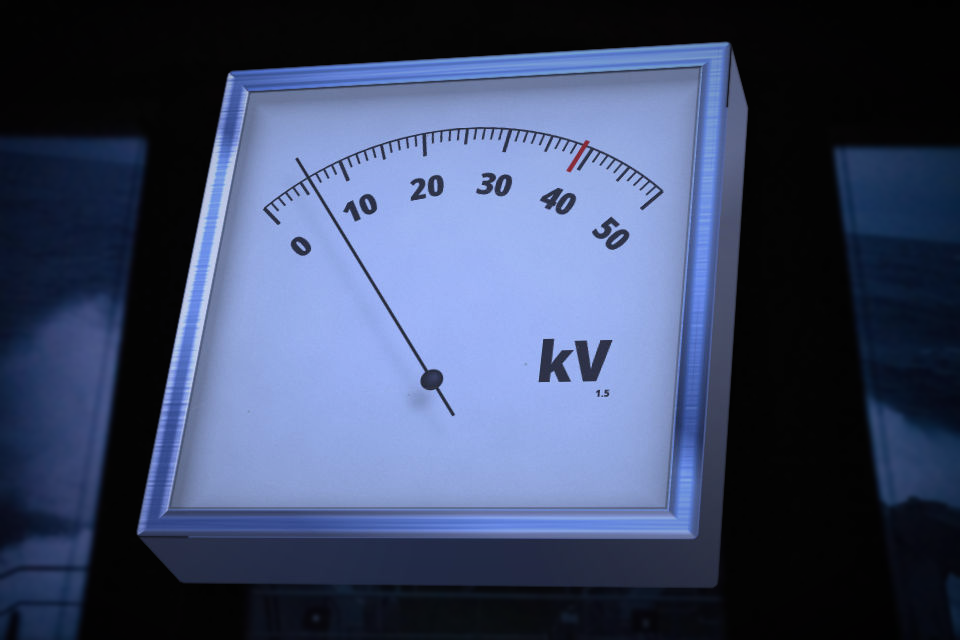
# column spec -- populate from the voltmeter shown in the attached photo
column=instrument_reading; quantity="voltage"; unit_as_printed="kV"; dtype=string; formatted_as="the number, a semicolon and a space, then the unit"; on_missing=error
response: 6; kV
